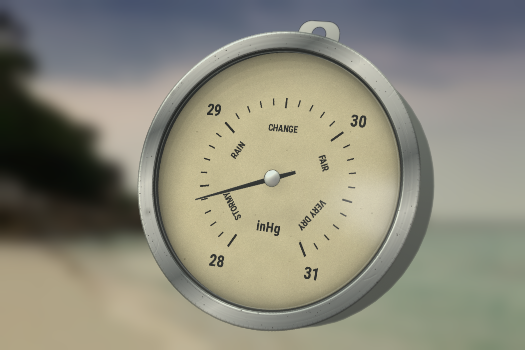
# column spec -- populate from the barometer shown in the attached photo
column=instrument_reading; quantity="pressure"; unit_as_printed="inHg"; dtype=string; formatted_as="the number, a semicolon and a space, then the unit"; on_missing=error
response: 28.4; inHg
